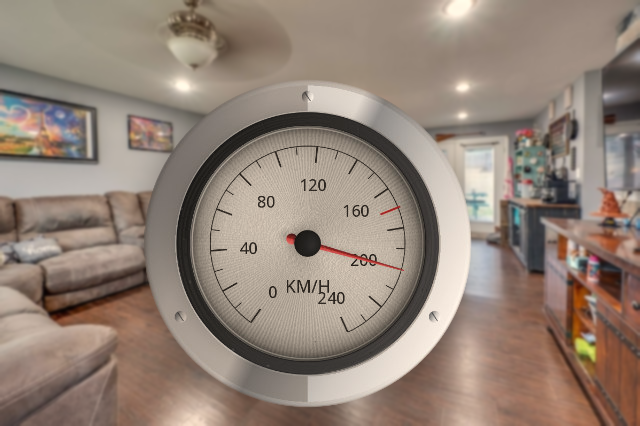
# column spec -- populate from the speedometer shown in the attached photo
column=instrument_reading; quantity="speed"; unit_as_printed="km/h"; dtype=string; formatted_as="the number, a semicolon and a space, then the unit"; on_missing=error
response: 200; km/h
